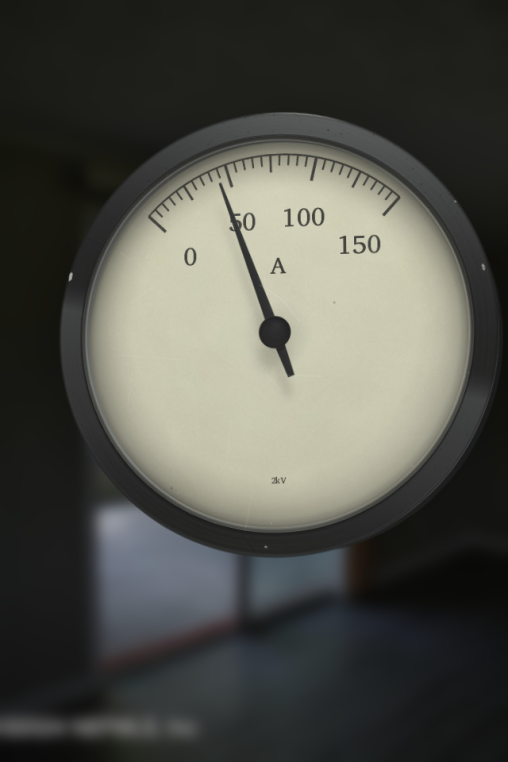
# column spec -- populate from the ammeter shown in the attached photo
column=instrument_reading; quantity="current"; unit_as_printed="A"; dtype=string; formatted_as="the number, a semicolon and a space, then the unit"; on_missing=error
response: 45; A
